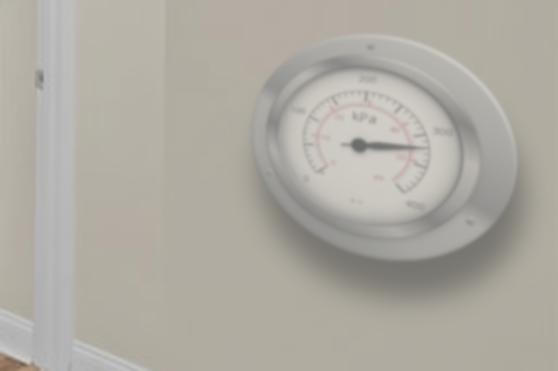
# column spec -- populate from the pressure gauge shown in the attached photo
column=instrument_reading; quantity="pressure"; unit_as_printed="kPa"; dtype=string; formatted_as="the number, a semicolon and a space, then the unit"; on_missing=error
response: 320; kPa
